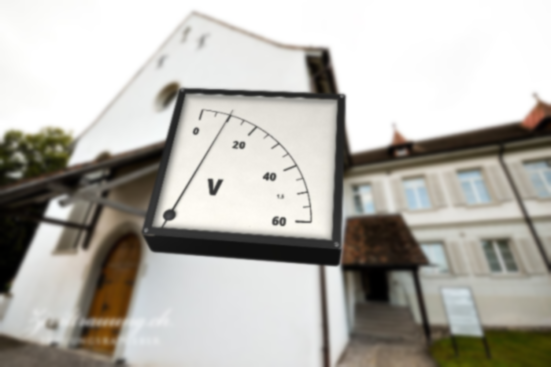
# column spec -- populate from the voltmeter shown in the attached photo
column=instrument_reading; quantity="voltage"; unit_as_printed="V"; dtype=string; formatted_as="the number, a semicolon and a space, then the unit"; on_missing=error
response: 10; V
